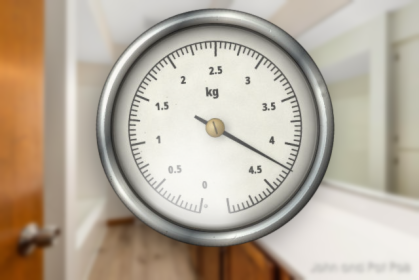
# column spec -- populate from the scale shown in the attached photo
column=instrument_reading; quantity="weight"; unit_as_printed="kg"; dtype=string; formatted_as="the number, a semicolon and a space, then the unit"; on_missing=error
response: 4.25; kg
